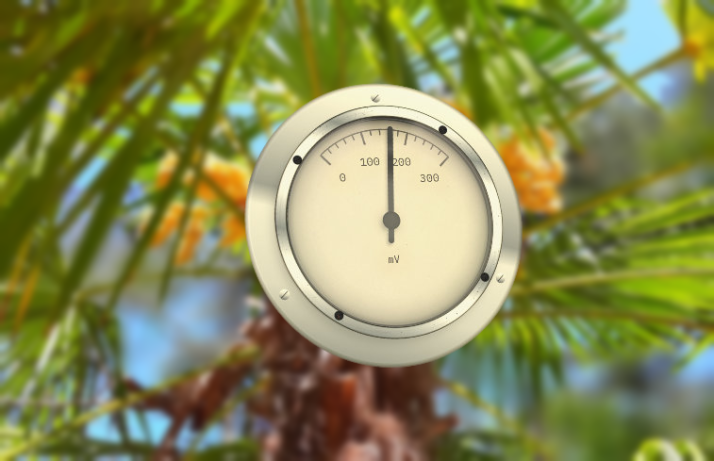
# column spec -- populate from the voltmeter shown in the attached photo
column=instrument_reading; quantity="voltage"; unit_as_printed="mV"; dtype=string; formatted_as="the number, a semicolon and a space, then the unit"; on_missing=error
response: 160; mV
